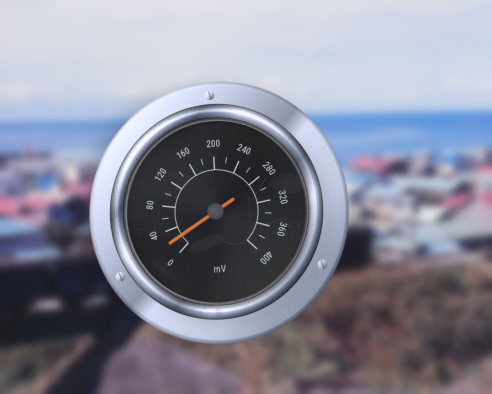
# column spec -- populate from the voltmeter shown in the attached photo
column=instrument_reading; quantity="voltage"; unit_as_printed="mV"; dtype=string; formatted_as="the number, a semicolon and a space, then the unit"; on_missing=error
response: 20; mV
